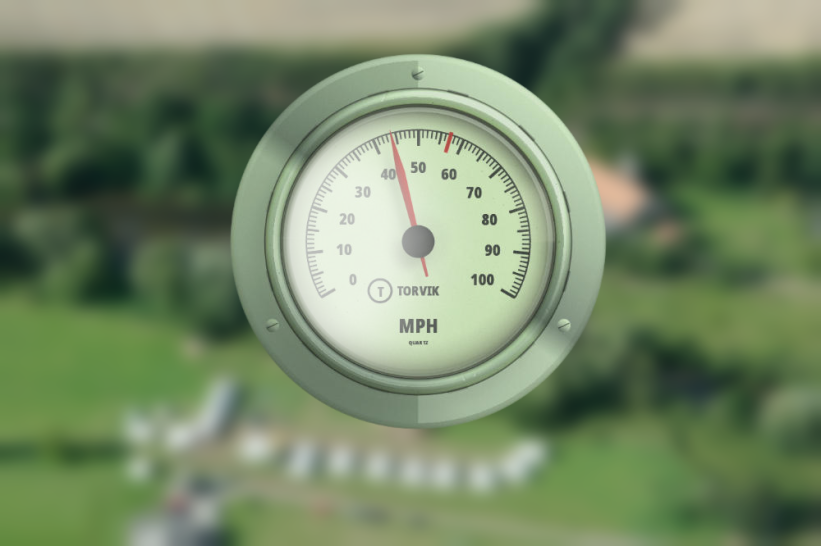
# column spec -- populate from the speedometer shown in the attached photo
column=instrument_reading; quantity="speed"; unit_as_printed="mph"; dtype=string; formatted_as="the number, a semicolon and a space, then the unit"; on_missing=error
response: 44; mph
